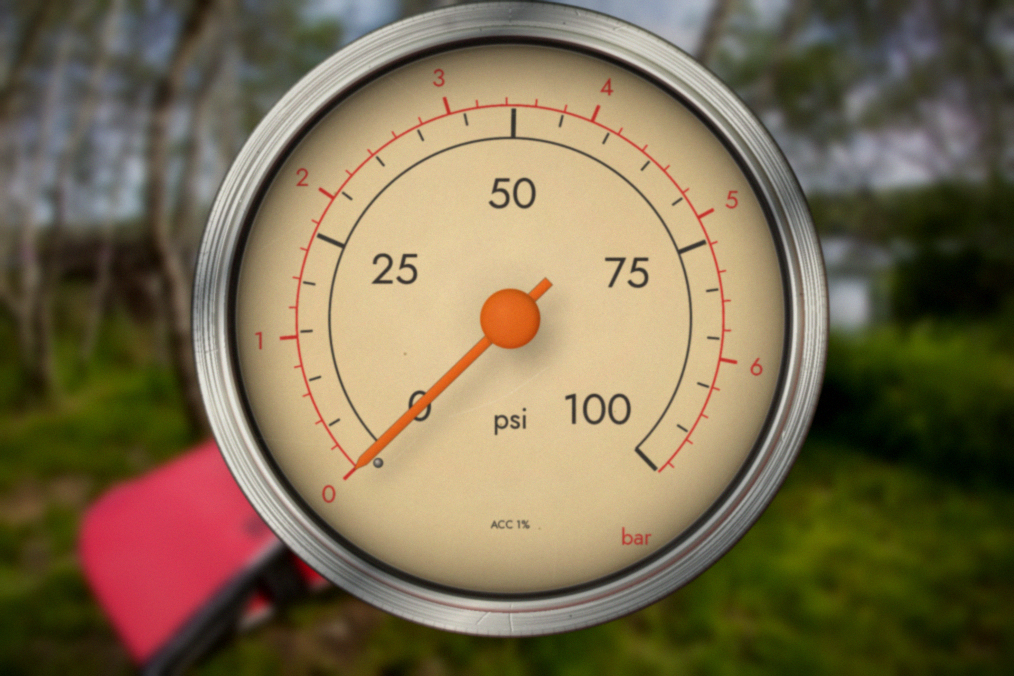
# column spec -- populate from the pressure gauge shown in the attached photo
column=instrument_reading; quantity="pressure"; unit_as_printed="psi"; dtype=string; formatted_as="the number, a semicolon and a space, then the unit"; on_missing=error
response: 0; psi
